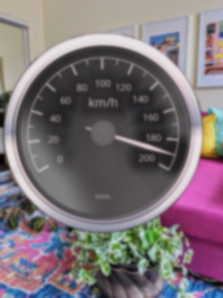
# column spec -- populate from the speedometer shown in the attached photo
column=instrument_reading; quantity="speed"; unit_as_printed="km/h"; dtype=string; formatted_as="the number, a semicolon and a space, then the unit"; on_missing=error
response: 190; km/h
